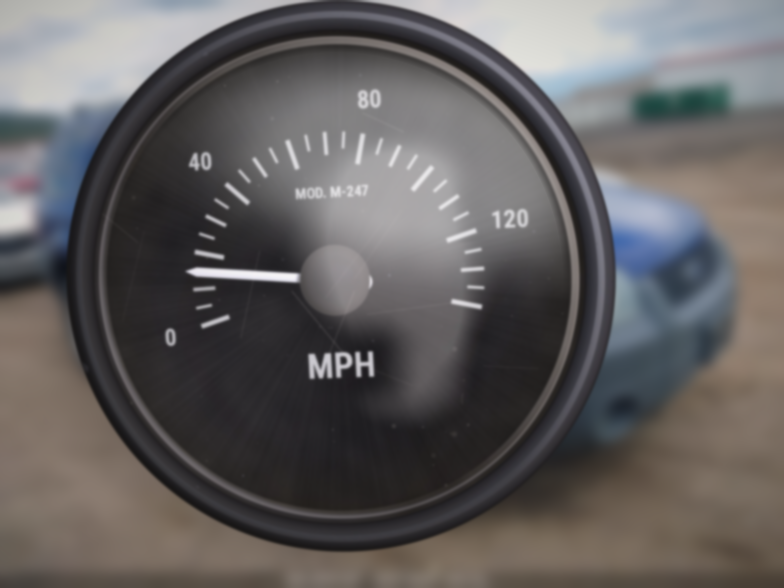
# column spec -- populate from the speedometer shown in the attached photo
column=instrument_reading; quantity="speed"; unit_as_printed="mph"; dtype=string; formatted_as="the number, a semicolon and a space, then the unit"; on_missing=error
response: 15; mph
